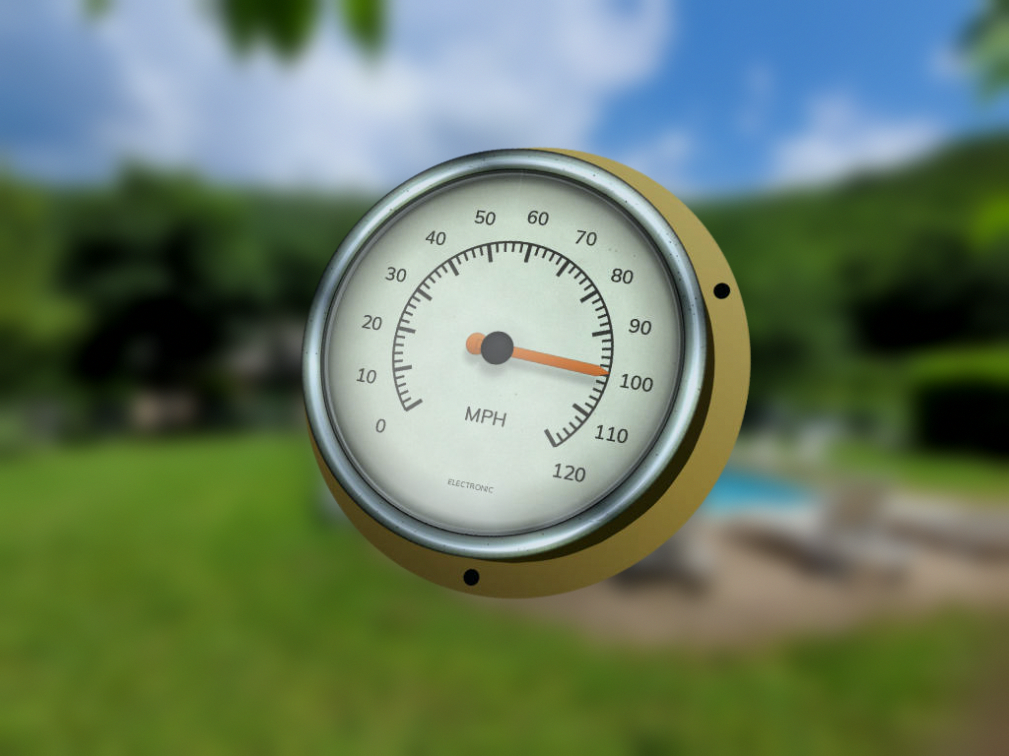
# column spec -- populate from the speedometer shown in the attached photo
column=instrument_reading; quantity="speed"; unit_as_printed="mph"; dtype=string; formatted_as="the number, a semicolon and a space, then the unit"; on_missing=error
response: 100; mph
